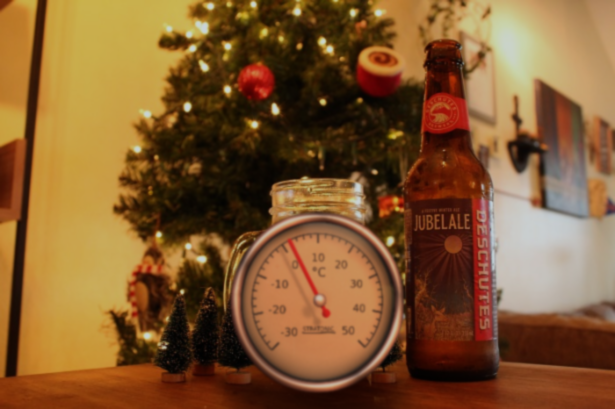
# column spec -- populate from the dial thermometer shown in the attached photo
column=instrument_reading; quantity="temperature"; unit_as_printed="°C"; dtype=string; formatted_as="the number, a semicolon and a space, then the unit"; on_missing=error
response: 2; °C
